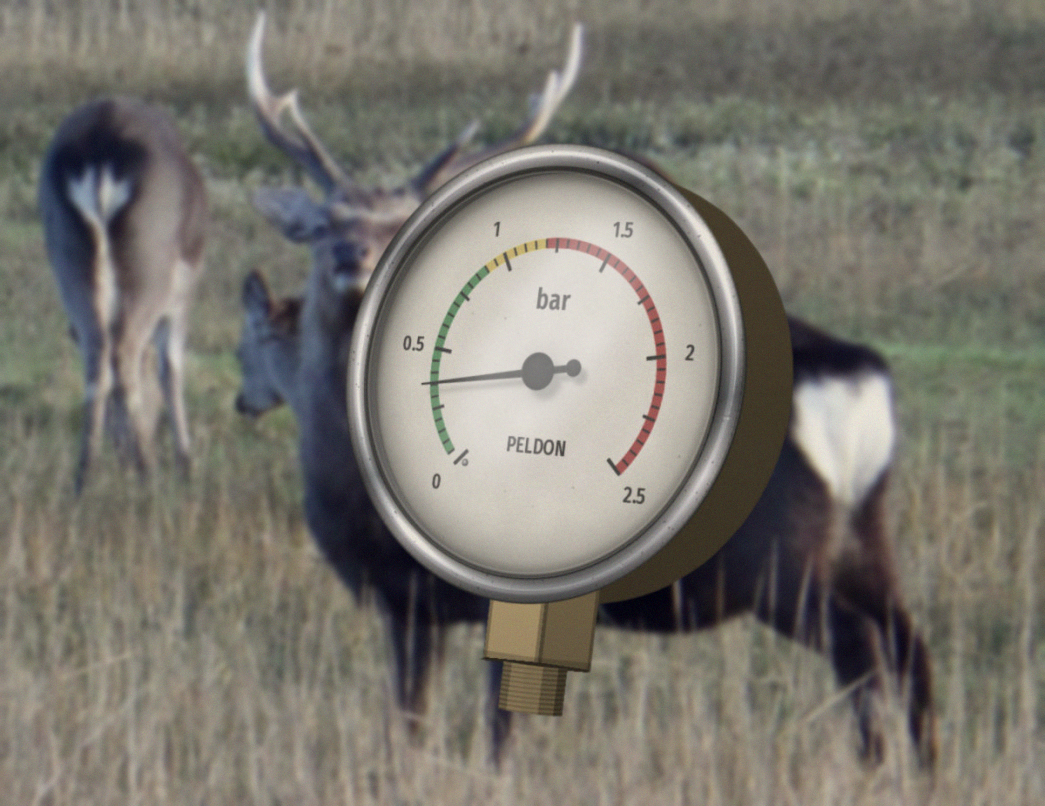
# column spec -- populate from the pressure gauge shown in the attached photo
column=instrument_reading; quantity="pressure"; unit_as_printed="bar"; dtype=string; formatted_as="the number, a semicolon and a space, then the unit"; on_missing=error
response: 0.35; bar
